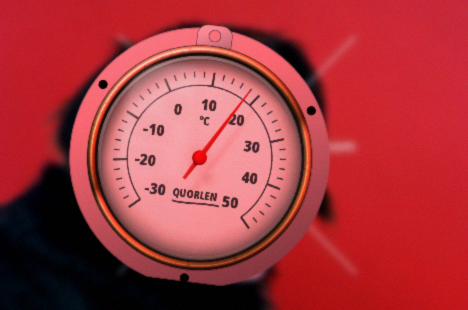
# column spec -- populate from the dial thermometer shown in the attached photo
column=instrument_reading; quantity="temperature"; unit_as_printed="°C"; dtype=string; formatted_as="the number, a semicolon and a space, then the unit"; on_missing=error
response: 18; °C
